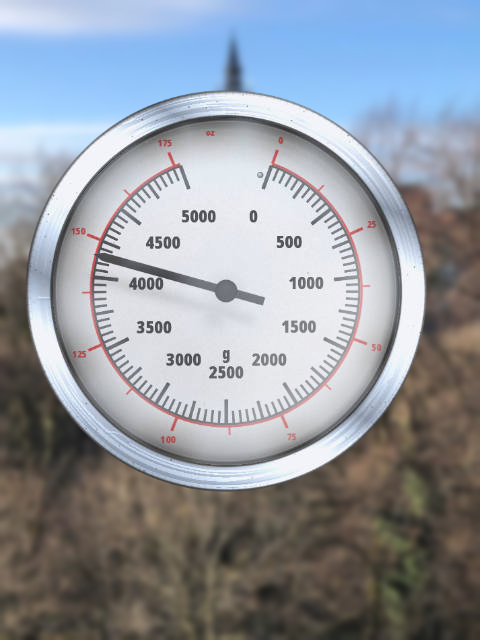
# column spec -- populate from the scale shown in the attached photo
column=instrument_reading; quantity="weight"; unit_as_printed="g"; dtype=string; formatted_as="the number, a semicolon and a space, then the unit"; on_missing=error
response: 4150; g
